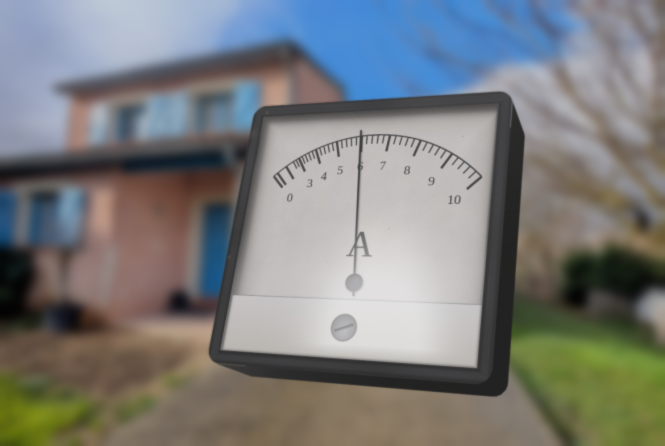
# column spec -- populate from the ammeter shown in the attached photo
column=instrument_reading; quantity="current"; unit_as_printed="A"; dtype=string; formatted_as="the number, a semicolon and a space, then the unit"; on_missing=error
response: 6; A
